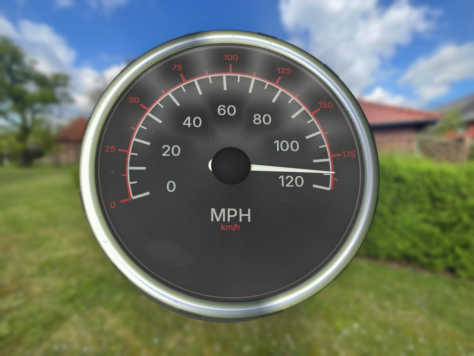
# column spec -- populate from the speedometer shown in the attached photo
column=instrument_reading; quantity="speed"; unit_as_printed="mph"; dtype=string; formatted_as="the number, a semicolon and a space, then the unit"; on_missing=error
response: 115; mph
